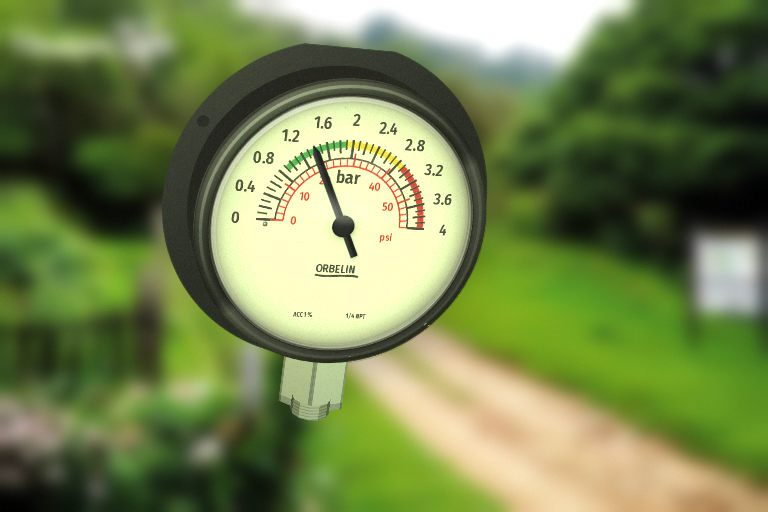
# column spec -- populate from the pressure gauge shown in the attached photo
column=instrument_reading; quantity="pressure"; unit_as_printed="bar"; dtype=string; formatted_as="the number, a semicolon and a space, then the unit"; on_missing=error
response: 1.4; bar
